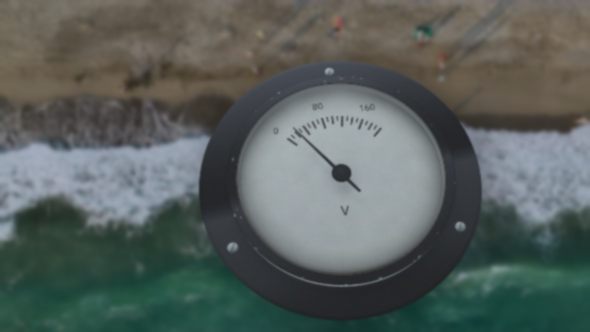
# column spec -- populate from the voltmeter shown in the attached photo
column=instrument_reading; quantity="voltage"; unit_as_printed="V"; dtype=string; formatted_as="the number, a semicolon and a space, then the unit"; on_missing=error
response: 20; V
